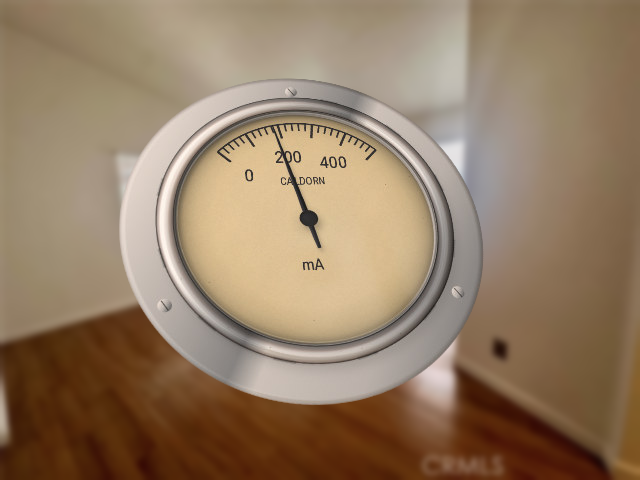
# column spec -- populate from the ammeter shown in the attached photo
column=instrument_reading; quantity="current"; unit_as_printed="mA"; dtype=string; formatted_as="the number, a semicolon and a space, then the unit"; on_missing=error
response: 180; mA
